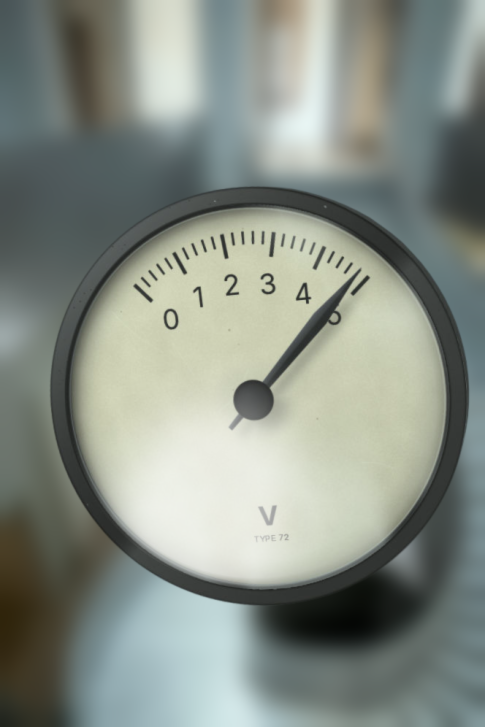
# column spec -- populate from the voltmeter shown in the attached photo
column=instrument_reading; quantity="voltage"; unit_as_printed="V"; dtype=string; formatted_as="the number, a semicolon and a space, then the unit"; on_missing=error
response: 4.8; V
